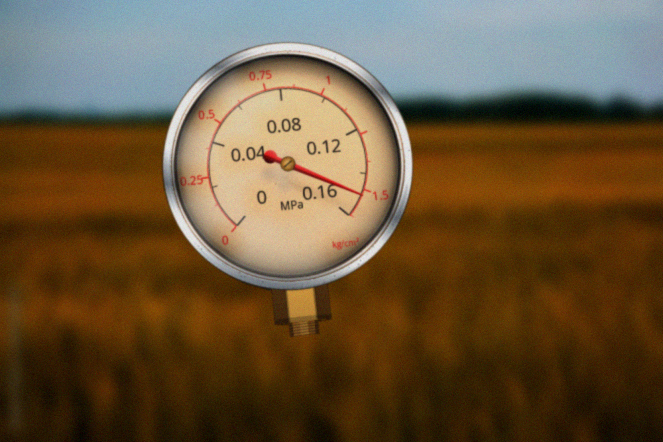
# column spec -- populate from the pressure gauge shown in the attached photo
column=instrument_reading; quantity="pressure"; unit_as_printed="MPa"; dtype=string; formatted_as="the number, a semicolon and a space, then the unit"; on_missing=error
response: 0.15; MPa
